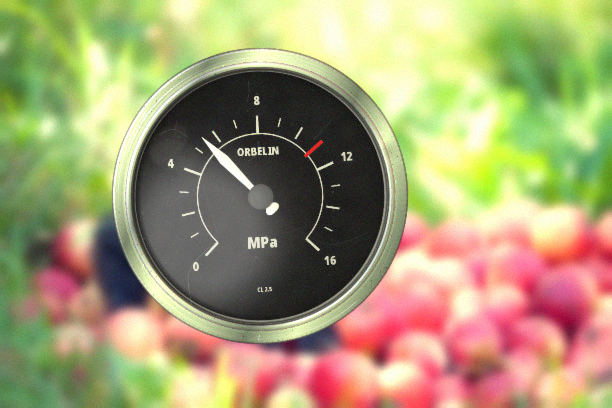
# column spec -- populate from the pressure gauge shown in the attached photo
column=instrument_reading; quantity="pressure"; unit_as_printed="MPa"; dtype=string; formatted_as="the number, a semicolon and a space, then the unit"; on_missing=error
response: 5.5; MPa
